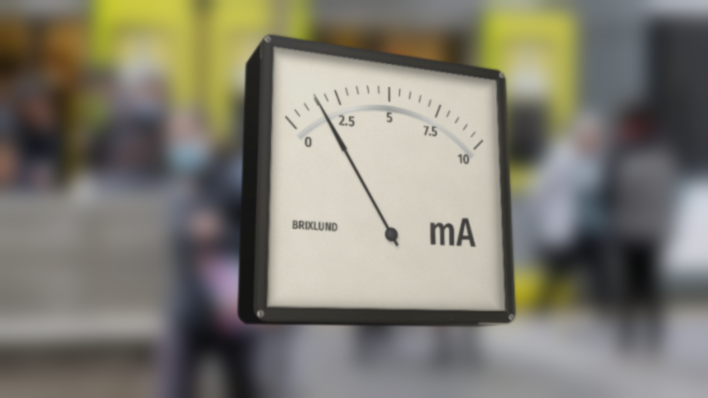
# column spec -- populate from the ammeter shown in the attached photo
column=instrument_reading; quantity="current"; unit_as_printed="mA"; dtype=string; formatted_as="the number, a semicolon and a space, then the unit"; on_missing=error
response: 1.5; mA
